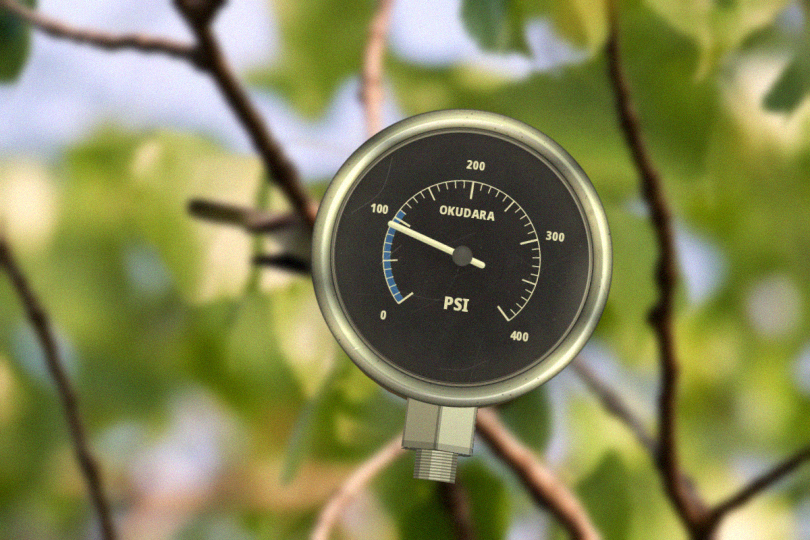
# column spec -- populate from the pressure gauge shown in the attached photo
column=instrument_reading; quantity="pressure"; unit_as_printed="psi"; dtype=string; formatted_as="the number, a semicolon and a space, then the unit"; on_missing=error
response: 90; psi
